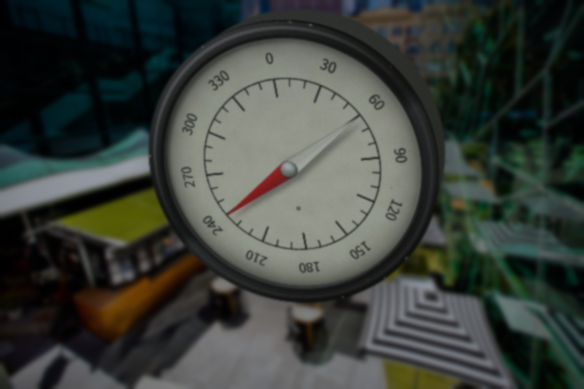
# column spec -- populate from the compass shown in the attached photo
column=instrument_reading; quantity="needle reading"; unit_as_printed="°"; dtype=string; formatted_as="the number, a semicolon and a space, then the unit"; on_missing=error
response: 240; °
